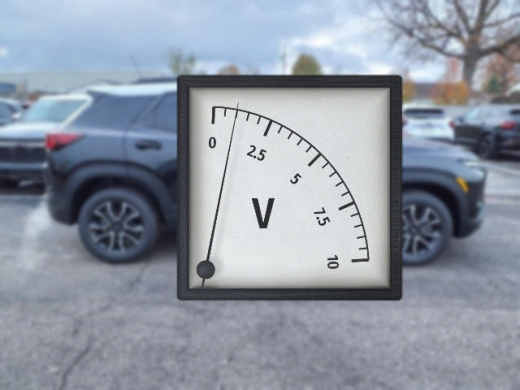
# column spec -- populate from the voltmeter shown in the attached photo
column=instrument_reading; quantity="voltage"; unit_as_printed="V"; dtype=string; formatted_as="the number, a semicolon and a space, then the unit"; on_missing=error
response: 1; V
